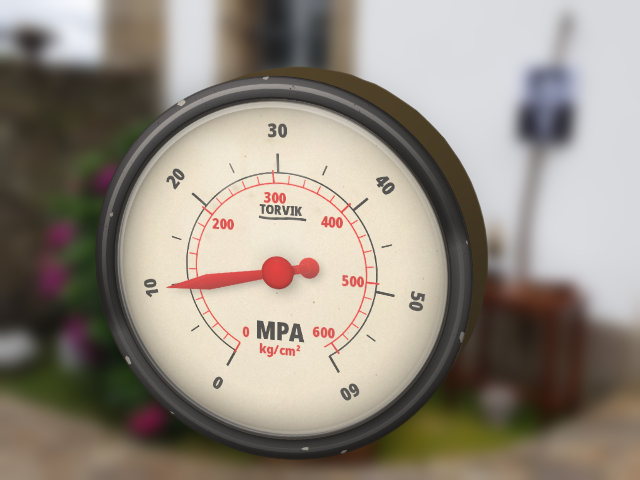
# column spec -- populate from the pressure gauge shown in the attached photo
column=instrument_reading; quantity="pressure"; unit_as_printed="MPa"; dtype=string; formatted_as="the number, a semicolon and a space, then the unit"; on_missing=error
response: 10; MPa
